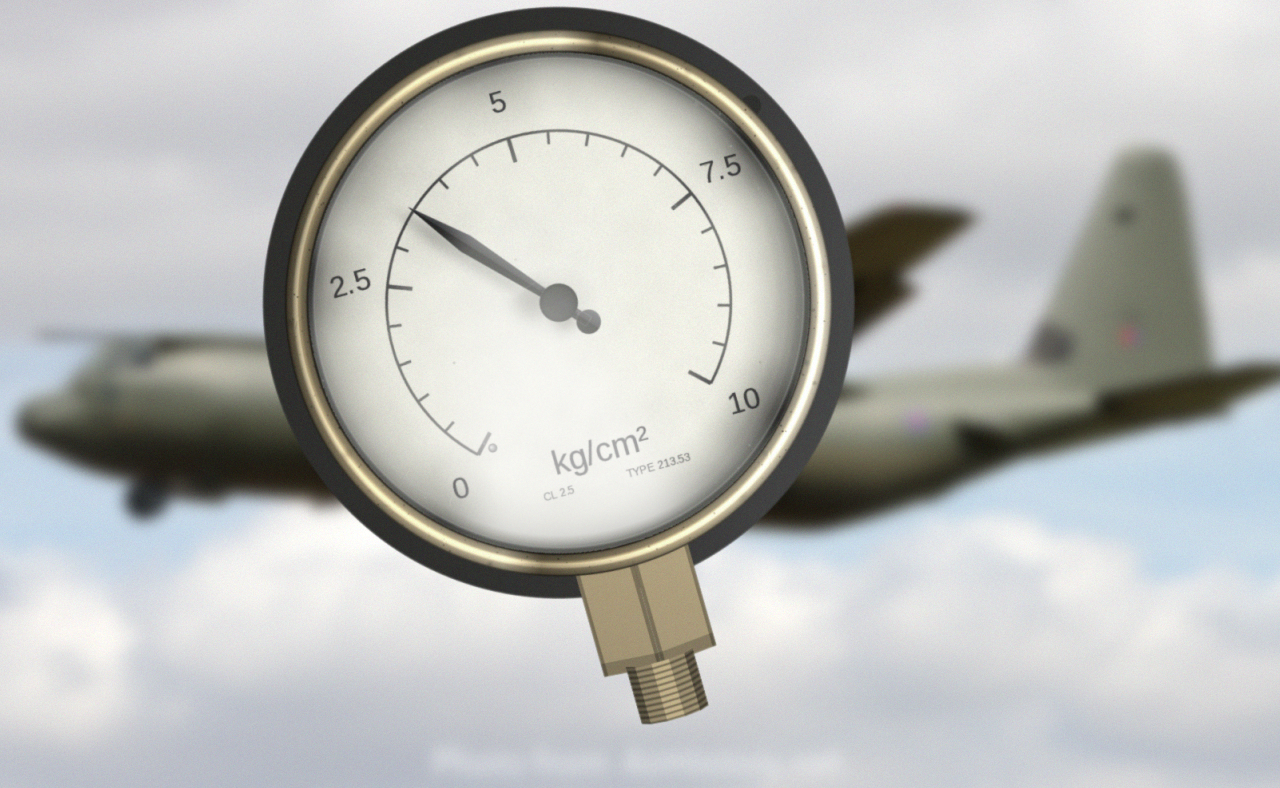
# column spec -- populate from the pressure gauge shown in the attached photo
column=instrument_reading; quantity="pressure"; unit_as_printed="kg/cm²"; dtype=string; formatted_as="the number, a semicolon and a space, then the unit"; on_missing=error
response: 3.5; kg/cm²
